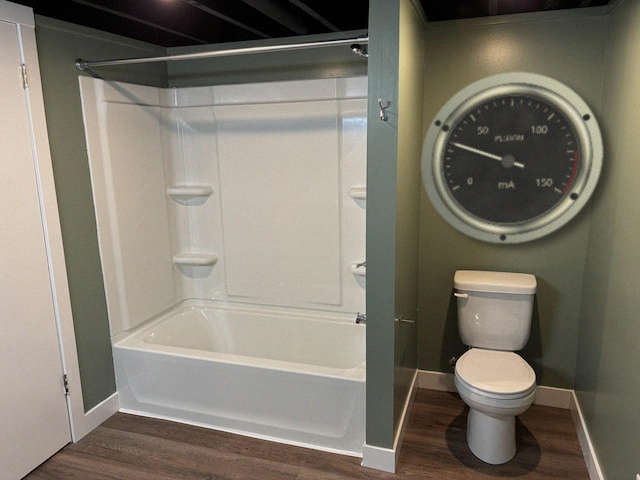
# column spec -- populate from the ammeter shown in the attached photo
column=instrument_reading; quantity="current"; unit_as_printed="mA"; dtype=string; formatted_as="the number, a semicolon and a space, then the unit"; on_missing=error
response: 30; mA
